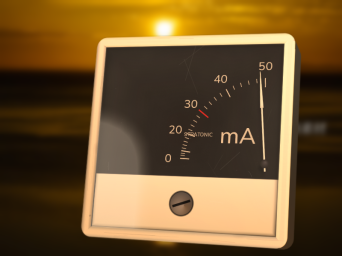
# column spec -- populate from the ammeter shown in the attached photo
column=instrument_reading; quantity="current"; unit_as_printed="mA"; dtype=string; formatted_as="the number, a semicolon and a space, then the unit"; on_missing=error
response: 49; mA
